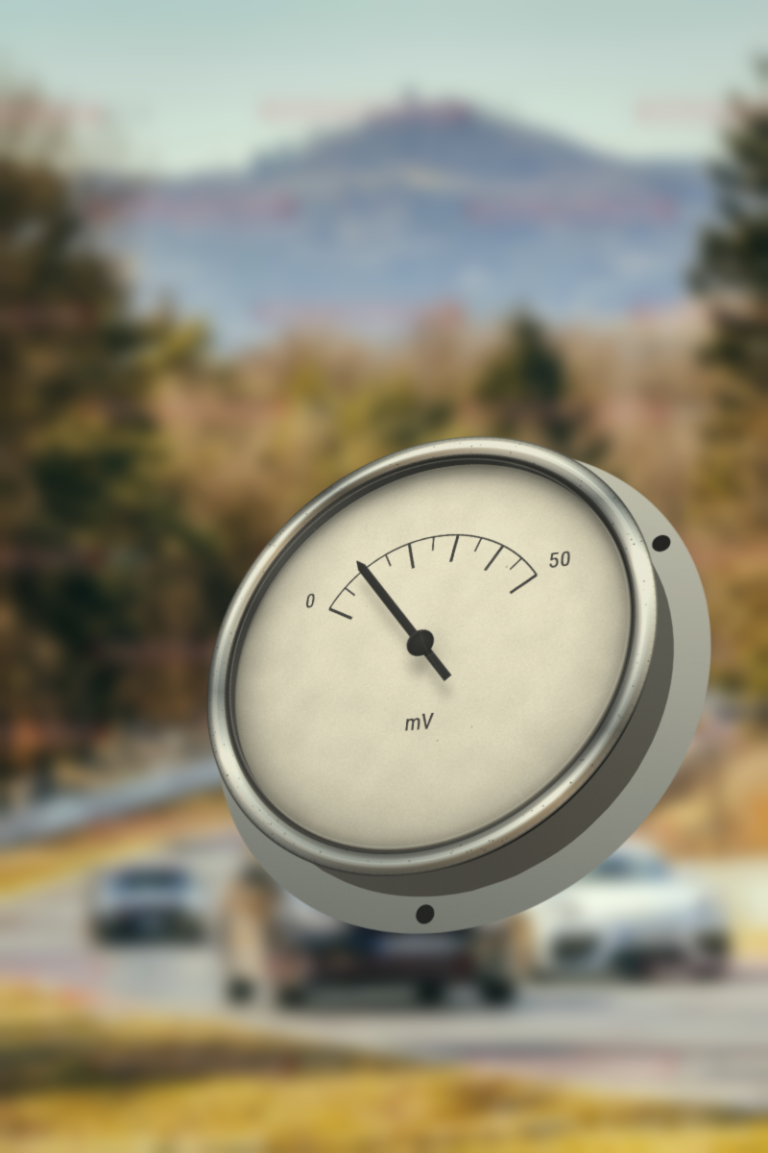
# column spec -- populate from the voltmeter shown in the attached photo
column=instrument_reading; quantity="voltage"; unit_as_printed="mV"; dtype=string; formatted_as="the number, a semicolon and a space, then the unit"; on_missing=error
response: 10; mV
